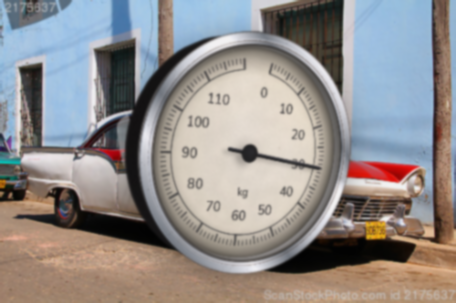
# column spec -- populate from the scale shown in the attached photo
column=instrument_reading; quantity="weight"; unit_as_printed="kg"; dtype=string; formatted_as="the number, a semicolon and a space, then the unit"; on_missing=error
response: 30; kg
